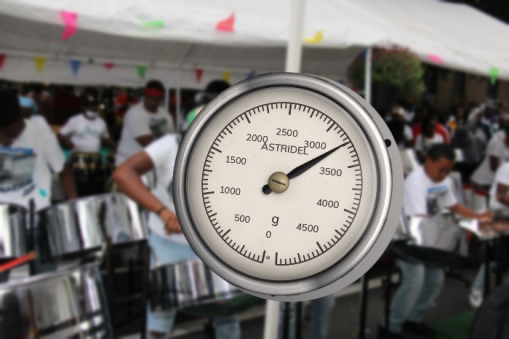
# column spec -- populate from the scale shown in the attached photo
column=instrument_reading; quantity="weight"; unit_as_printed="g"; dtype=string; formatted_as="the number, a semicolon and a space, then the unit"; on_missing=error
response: 3250; g
